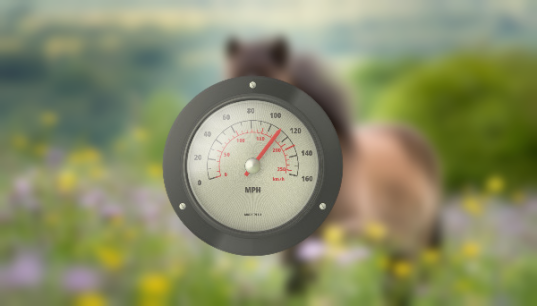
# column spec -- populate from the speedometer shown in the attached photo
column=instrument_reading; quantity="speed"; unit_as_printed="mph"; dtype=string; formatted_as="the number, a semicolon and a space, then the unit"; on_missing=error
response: 110; mph
